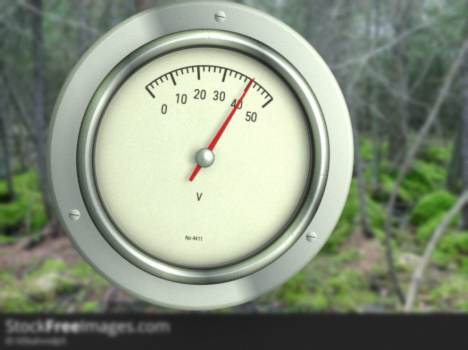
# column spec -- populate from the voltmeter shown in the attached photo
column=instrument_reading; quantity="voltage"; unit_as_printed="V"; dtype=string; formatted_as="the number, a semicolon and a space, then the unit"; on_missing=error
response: 40; V
